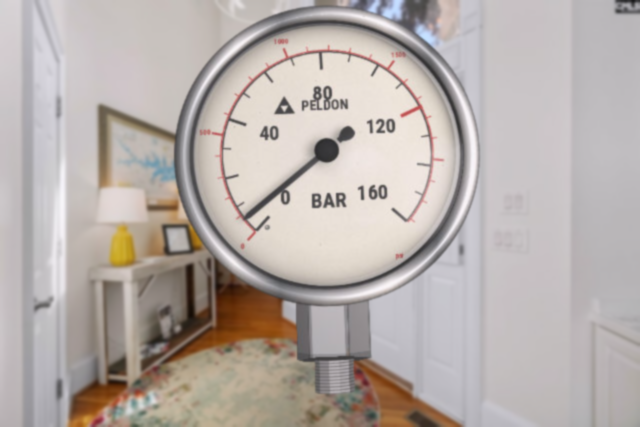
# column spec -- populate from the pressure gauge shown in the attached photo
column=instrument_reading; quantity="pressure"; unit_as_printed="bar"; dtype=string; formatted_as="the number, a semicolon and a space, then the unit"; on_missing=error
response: 5; bar
